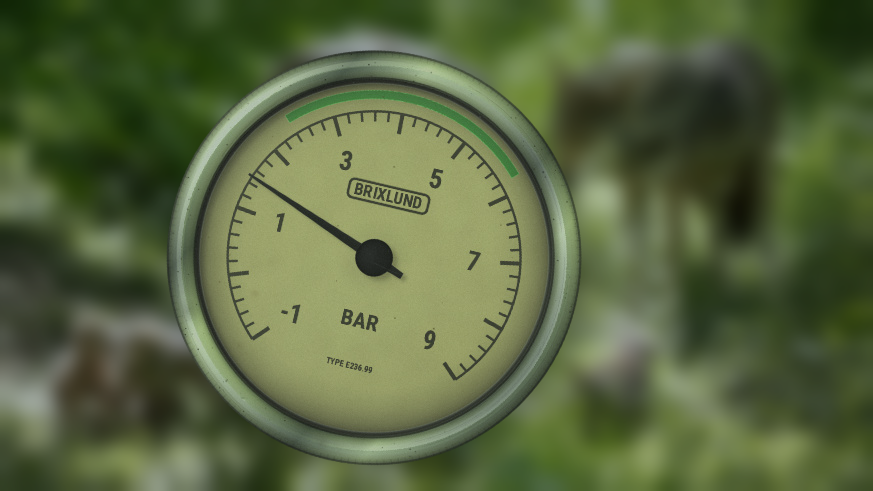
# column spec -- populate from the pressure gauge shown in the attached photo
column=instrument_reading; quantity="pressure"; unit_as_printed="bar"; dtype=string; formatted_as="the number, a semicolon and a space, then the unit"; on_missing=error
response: 1.5; bar
